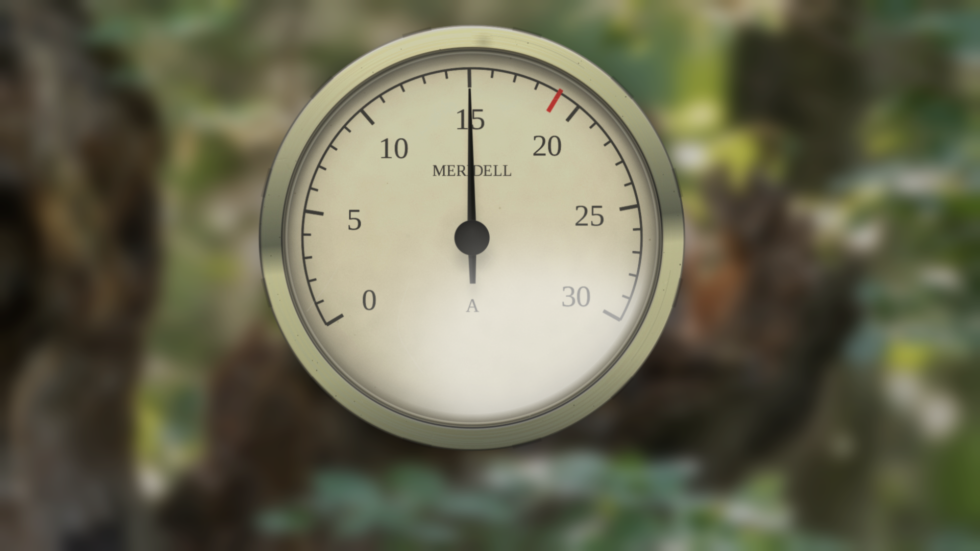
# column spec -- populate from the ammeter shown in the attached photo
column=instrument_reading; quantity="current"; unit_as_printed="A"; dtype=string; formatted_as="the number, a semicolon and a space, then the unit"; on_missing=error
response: 15; A
